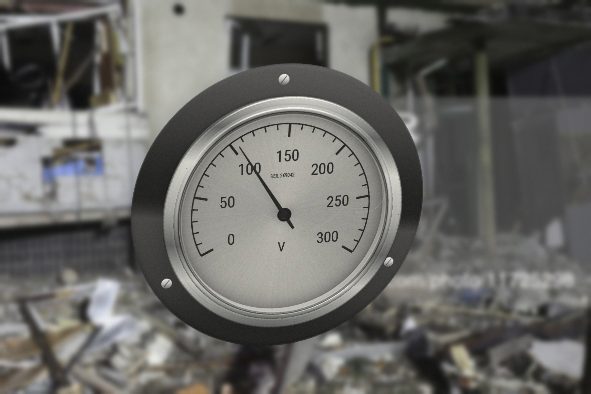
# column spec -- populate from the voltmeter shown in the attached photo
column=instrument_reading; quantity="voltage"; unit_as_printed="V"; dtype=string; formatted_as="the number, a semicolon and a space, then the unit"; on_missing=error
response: 105; V
